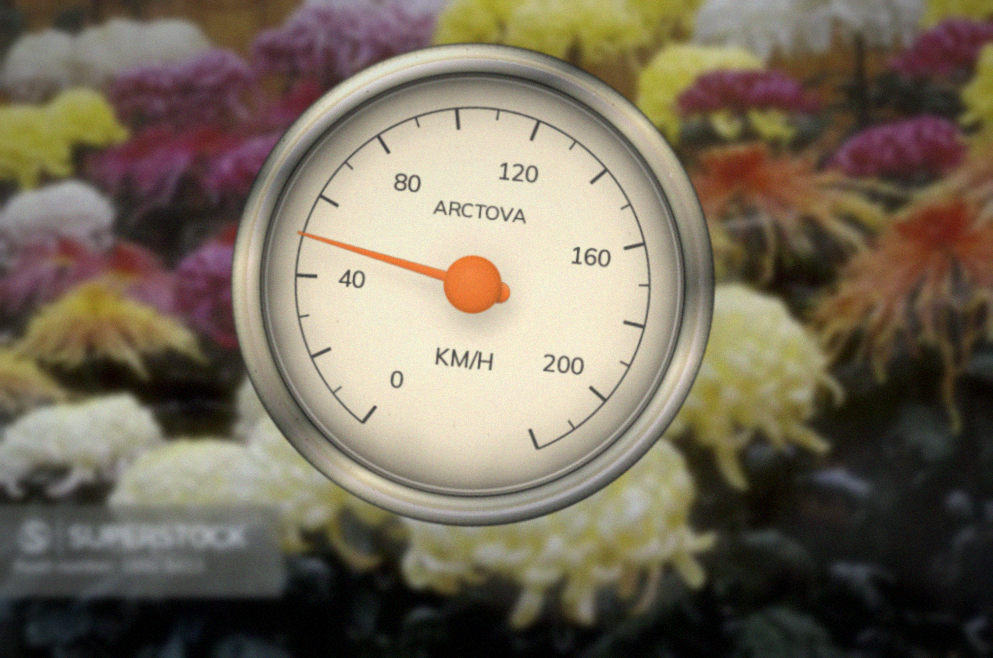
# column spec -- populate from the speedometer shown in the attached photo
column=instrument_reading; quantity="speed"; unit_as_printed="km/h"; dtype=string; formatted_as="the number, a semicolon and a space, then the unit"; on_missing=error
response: 50; km/h
